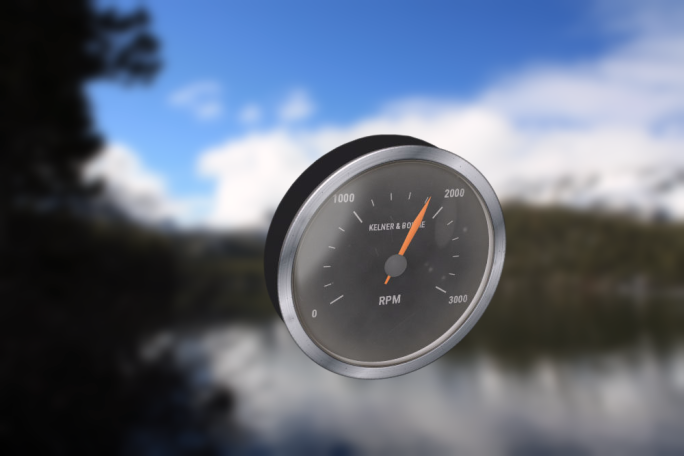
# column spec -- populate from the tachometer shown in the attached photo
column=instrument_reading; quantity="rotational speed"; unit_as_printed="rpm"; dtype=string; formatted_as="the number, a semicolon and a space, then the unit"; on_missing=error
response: 1800; rpm
